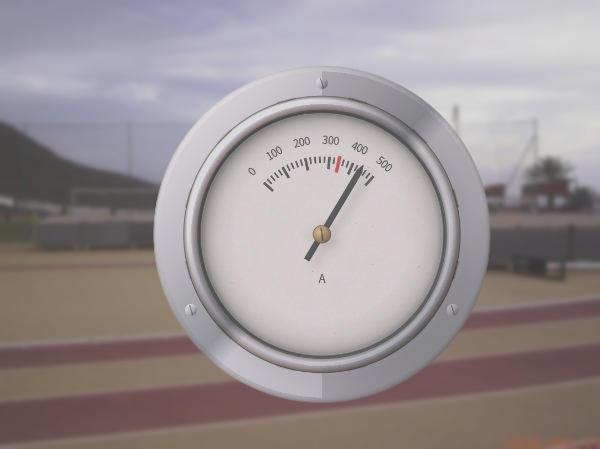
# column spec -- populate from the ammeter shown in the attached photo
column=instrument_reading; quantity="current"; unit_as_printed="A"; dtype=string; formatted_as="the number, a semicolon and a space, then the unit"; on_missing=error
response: 440; A
